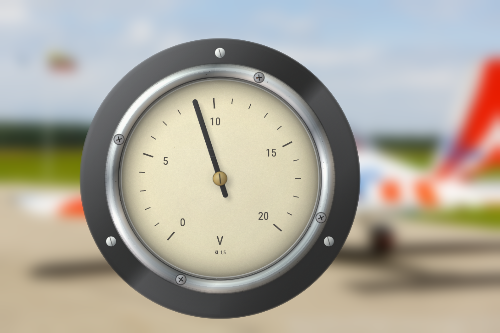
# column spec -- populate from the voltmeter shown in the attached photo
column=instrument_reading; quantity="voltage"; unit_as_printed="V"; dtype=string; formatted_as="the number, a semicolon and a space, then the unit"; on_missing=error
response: 9; V
